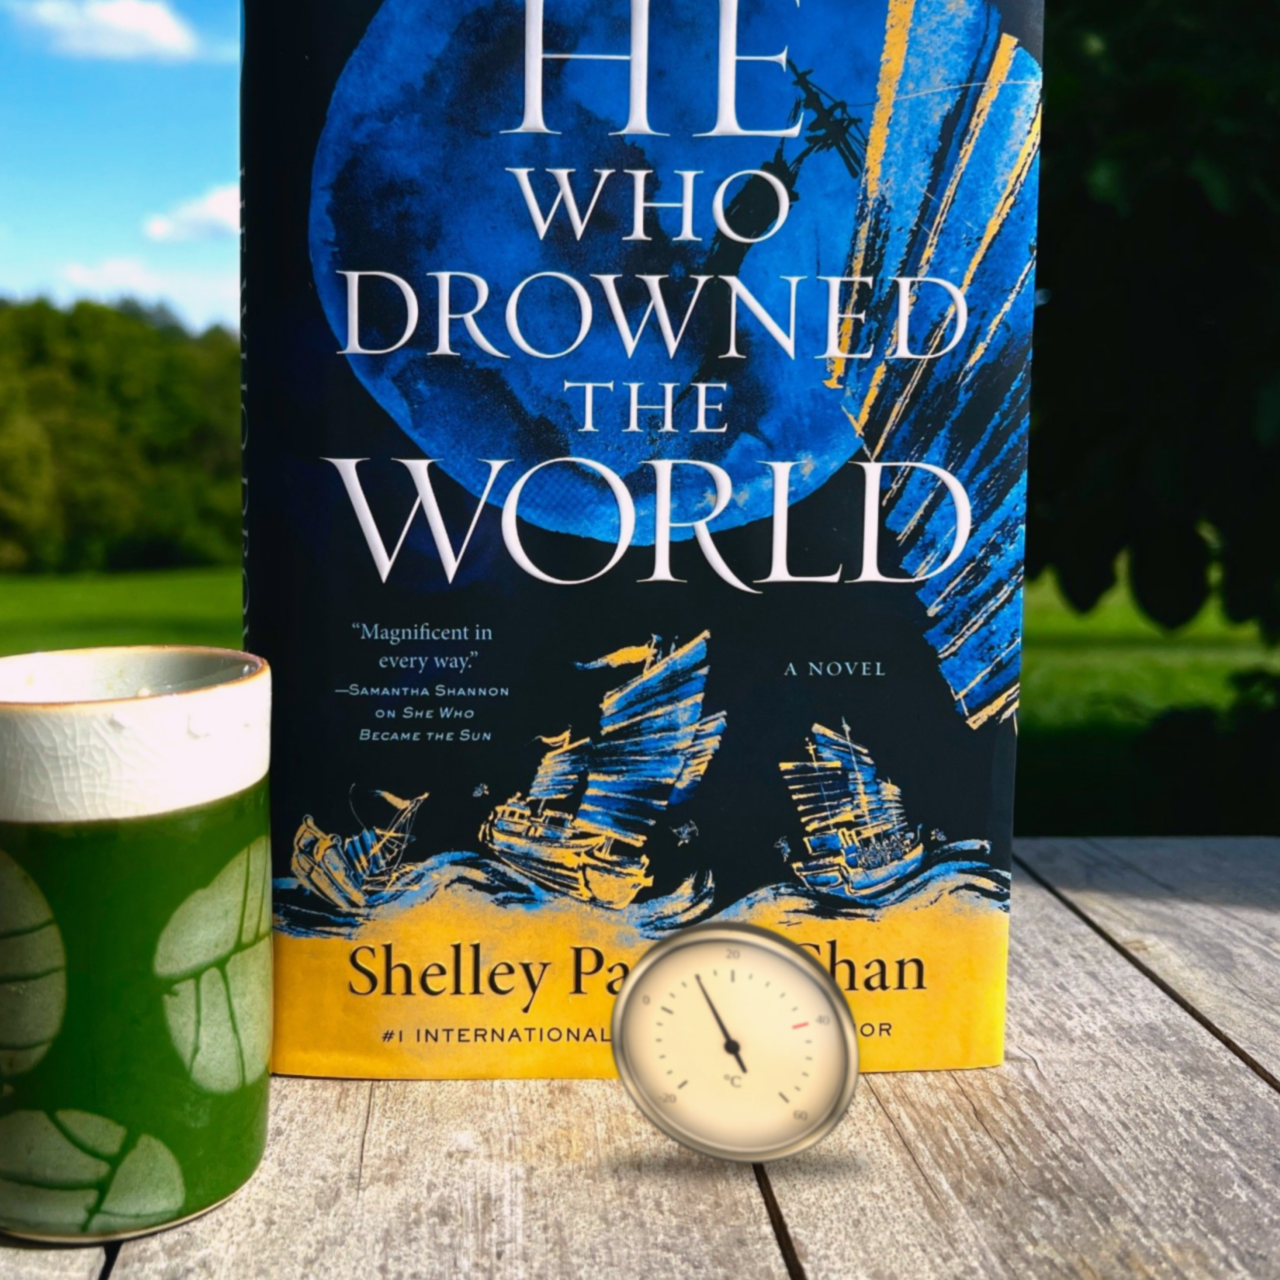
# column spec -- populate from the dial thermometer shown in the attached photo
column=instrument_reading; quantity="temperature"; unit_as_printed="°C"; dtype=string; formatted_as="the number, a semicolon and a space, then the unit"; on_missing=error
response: 12; °C
